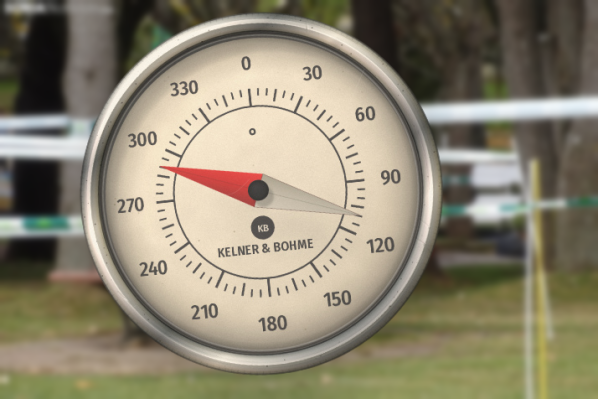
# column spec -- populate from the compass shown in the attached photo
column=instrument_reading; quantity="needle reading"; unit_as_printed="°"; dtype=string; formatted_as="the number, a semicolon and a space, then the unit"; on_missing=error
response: 290; °
